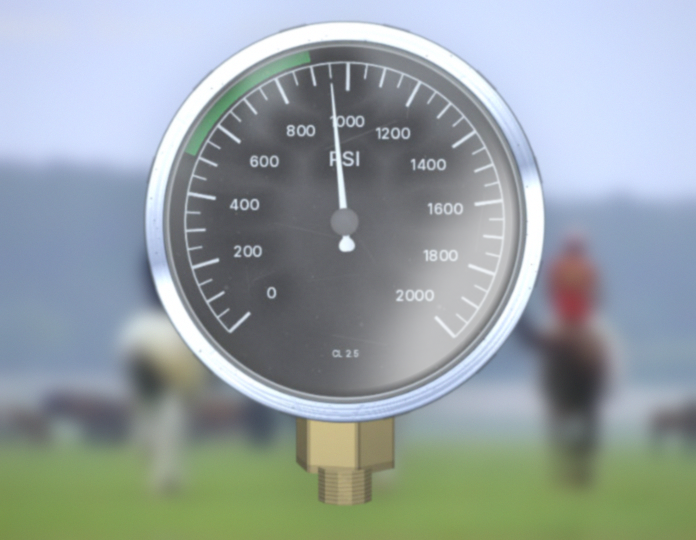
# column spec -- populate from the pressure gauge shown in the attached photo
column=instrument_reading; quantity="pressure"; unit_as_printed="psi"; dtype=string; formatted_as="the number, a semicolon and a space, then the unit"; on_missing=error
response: 950; psi
